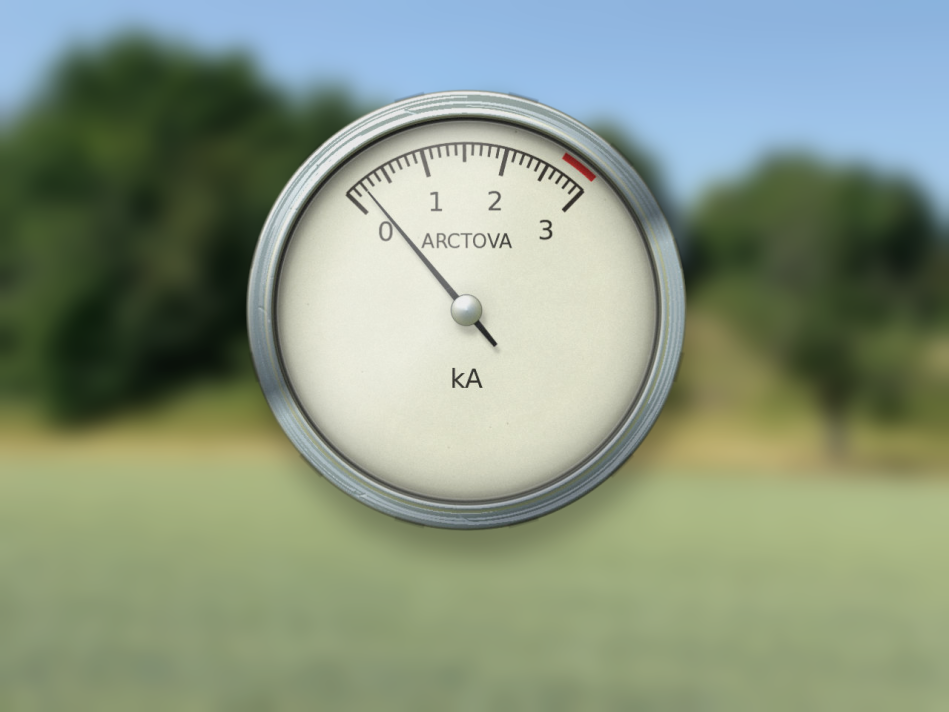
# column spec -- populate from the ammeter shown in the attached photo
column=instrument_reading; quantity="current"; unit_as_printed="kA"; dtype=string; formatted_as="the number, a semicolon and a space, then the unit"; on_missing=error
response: 0.2; kA
